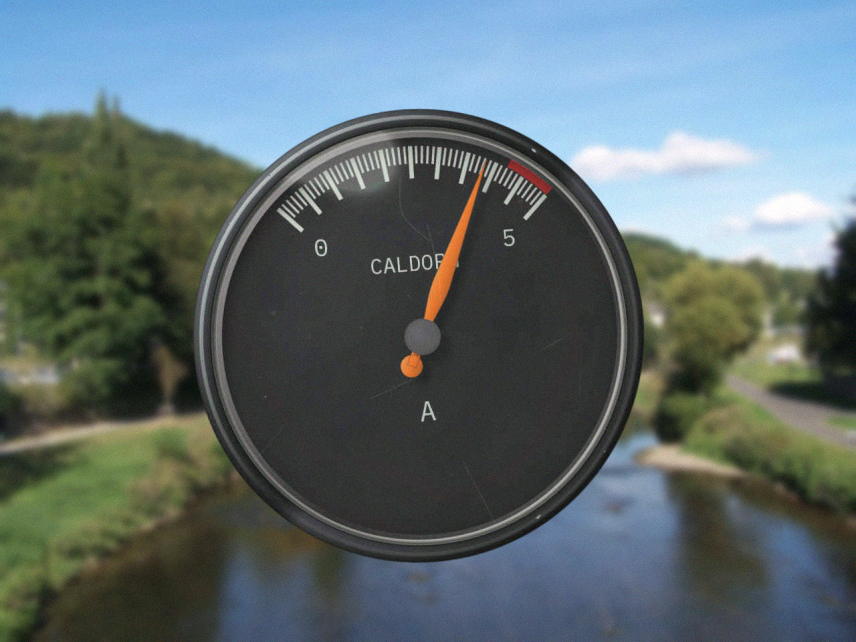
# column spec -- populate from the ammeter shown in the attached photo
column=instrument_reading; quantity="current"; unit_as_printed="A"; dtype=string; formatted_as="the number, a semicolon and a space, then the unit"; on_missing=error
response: 3.8; A
